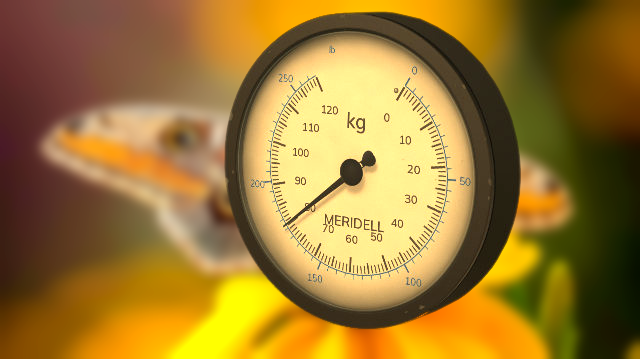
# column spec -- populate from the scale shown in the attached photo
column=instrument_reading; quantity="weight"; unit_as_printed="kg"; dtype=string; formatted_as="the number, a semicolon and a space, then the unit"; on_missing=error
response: 80; kg
